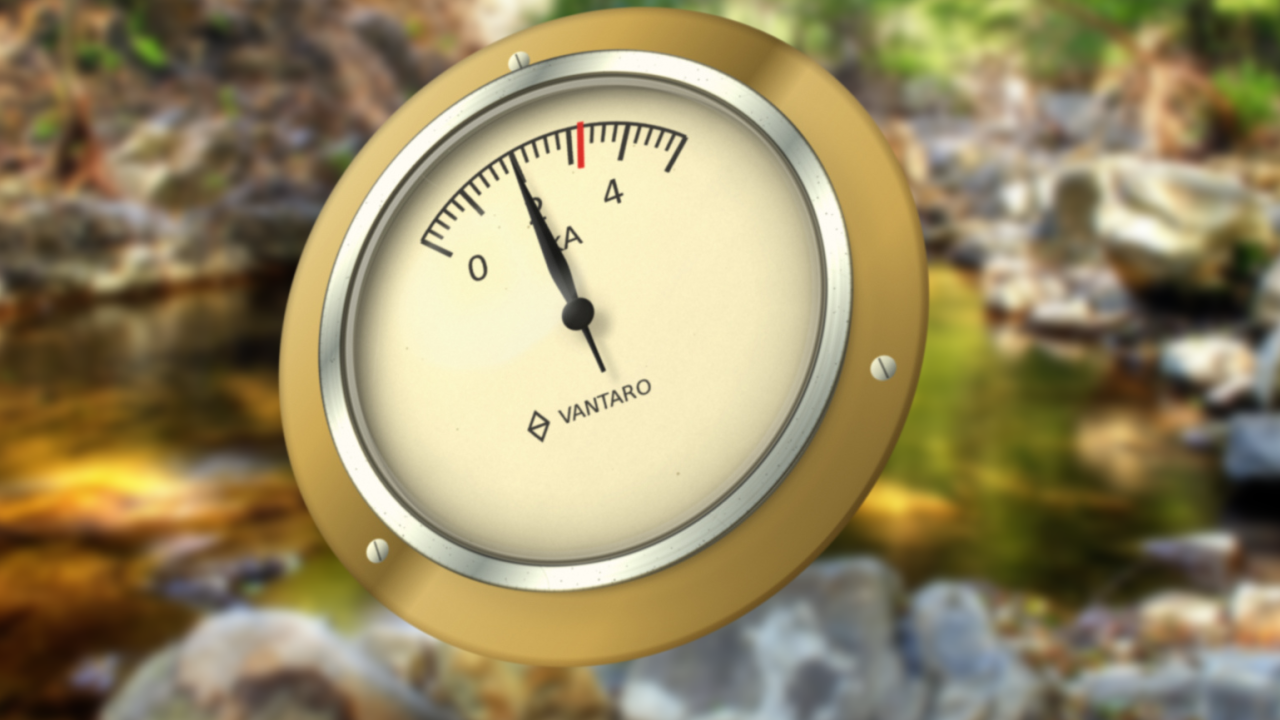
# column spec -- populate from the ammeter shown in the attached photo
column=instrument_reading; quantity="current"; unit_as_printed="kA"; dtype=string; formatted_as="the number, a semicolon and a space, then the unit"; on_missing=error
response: 2; kA
